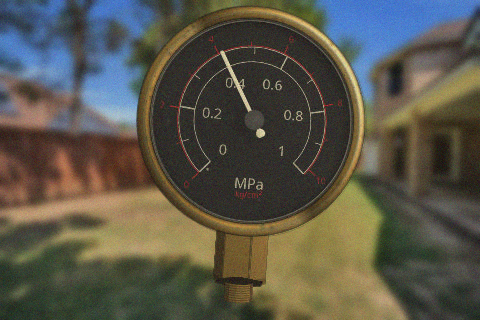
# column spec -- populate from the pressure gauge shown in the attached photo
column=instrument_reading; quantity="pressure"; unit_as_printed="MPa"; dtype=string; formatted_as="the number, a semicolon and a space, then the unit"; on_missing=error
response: 0.4; MPa
